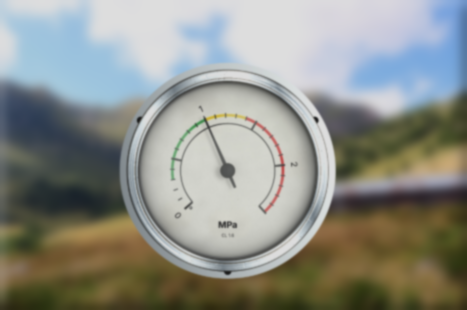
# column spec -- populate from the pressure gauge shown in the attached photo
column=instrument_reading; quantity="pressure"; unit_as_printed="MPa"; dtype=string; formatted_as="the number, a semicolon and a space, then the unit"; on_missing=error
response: 1; MPa
